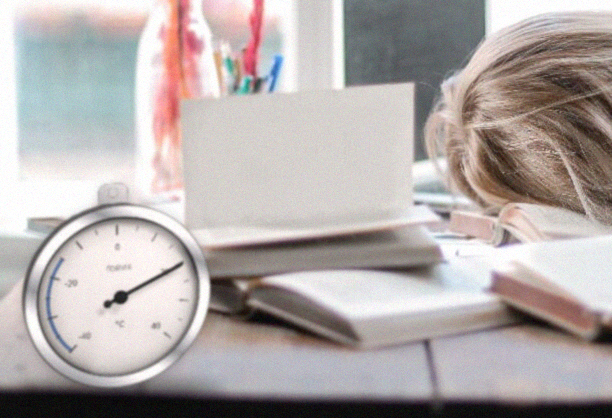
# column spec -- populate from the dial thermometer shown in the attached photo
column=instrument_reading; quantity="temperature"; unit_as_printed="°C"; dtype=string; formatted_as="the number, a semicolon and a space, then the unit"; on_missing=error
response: 20; °C
